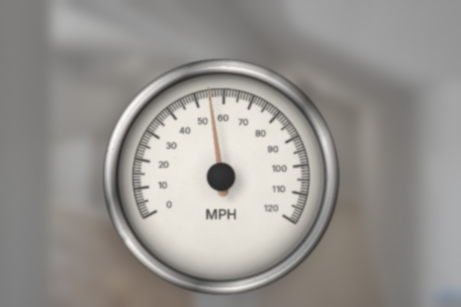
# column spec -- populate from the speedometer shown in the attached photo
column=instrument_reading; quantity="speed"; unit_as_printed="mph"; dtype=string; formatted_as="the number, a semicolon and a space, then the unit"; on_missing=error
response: 55; mph
